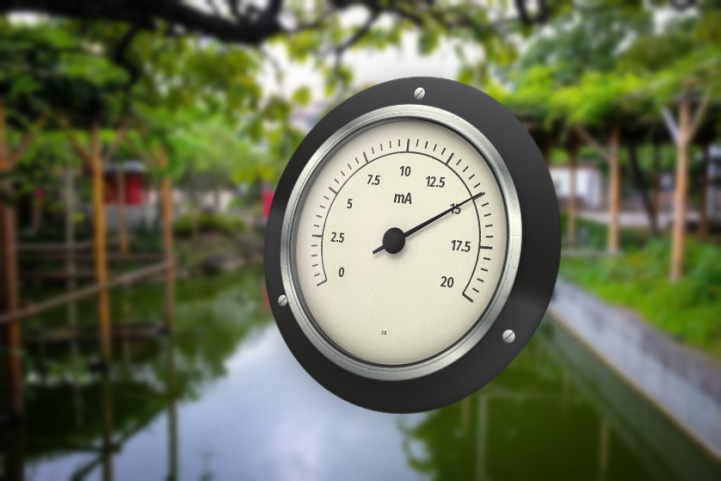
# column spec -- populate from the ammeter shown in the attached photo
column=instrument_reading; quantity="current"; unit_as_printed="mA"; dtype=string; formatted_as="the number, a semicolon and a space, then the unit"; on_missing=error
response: 15; mA
